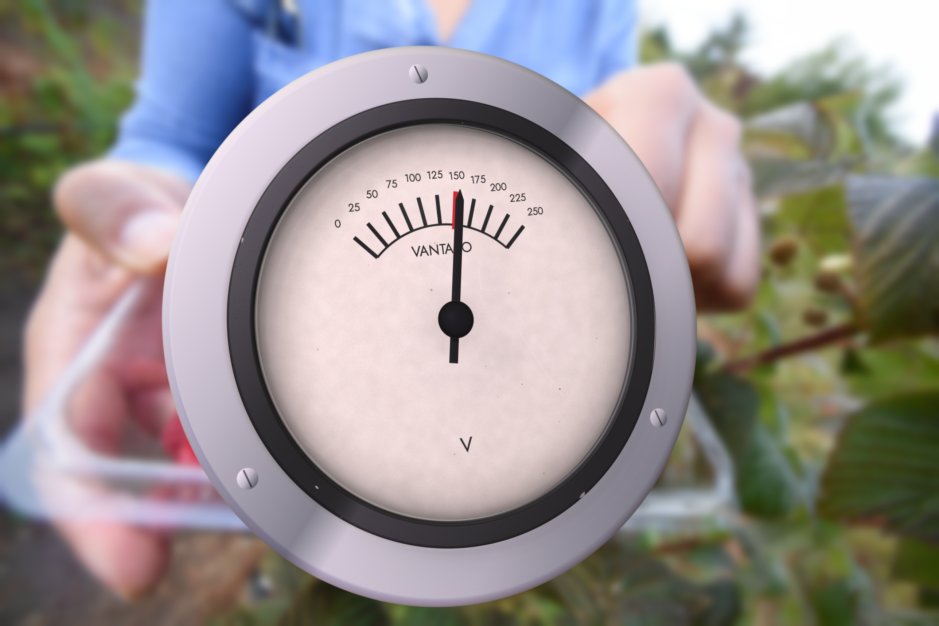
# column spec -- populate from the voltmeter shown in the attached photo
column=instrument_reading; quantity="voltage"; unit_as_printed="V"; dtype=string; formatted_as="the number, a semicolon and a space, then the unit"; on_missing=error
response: 150; V
